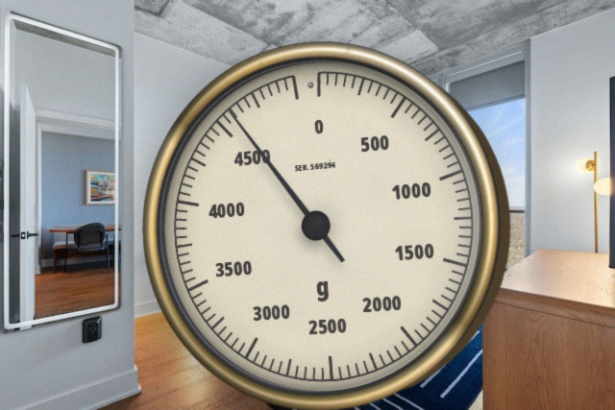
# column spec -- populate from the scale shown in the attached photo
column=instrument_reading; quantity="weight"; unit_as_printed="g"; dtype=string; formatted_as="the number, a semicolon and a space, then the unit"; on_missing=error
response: 4600; g
